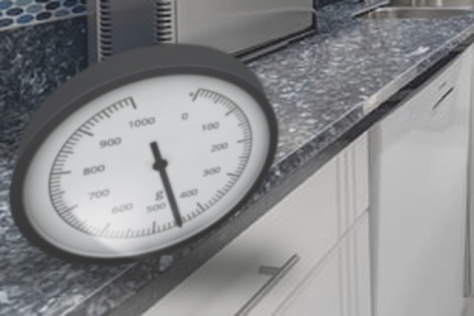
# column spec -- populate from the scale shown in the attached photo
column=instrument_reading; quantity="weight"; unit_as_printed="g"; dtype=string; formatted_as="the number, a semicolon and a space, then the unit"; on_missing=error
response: 450; g
